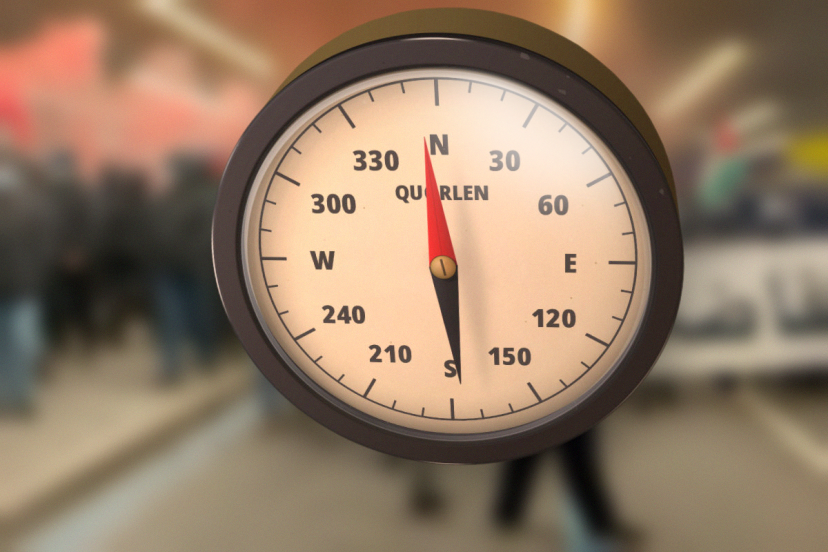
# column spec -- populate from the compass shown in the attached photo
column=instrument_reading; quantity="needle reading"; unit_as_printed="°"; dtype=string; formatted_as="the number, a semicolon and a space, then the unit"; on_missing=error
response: 355; °
